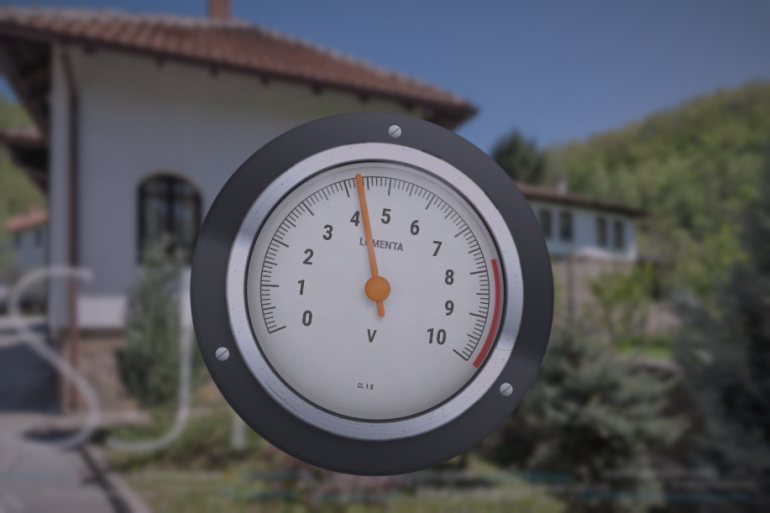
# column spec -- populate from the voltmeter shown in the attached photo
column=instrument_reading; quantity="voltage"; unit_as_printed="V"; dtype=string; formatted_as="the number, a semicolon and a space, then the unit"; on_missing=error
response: 4.3; V
